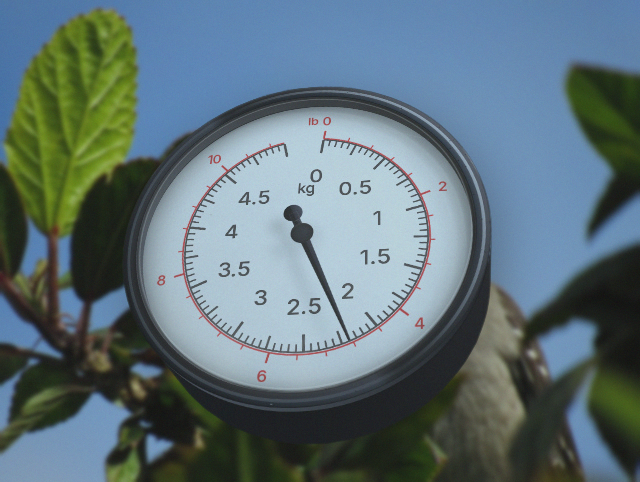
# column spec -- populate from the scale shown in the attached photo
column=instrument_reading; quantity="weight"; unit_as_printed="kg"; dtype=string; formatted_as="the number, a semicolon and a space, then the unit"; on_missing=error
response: 2.2; kg
